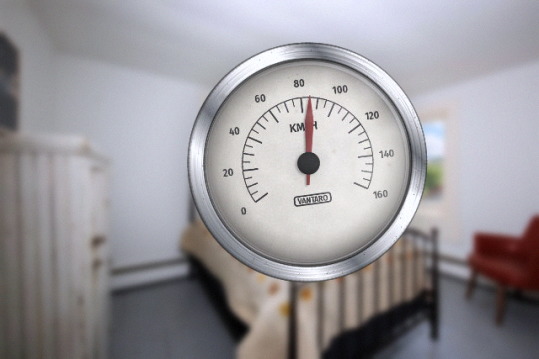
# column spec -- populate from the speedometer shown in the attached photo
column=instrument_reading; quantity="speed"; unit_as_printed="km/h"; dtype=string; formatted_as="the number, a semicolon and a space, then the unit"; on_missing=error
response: 85; km/h
